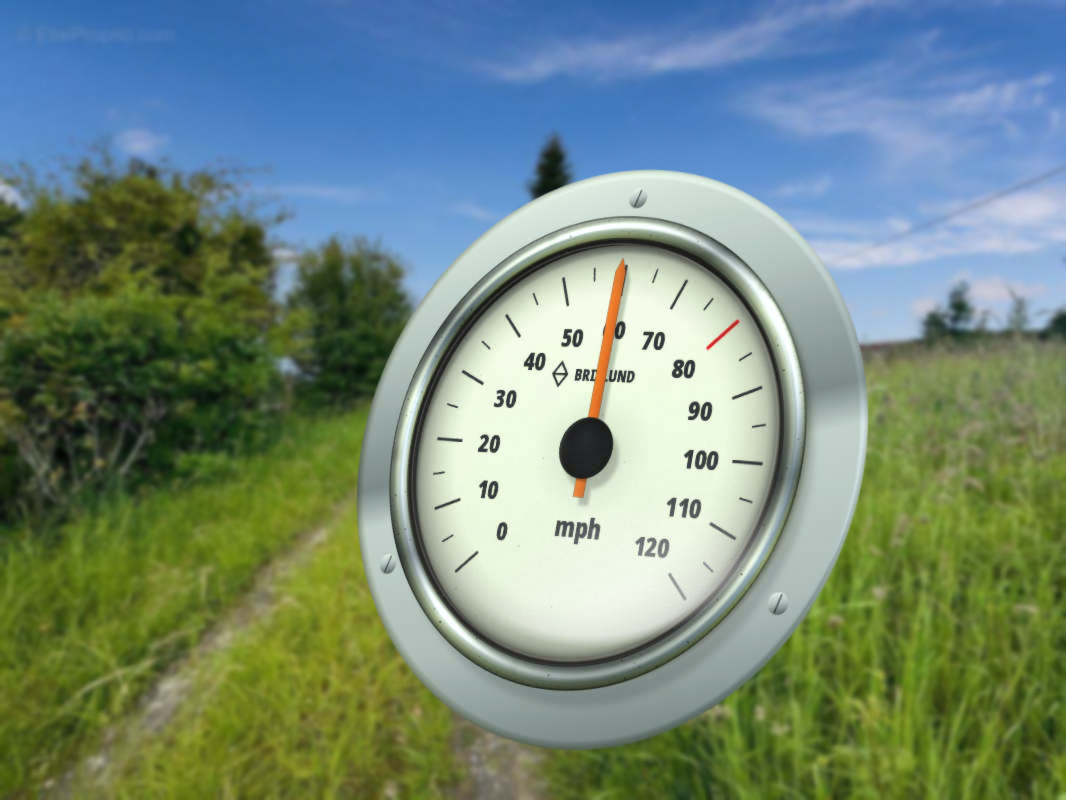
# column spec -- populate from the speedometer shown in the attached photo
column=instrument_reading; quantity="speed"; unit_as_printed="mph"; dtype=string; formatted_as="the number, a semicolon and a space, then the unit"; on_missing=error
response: 60; mph
